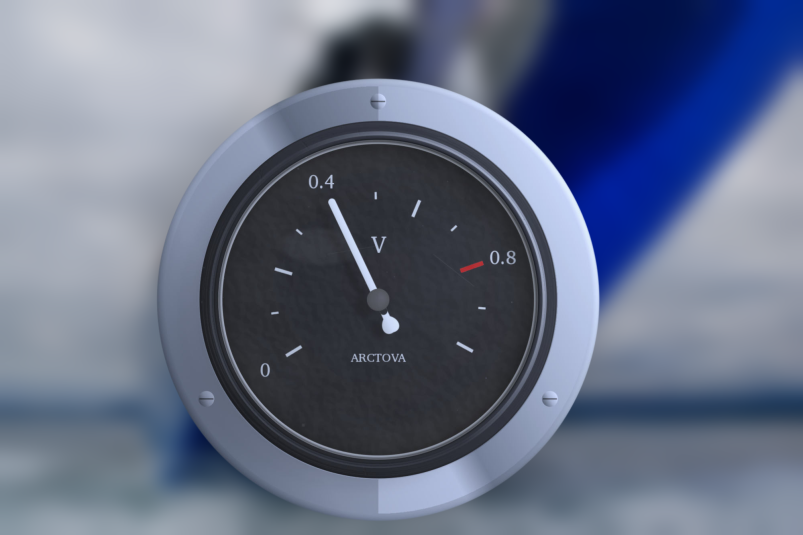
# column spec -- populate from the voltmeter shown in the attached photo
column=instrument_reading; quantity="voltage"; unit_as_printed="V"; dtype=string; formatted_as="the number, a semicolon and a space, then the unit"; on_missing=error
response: 0.4; V
